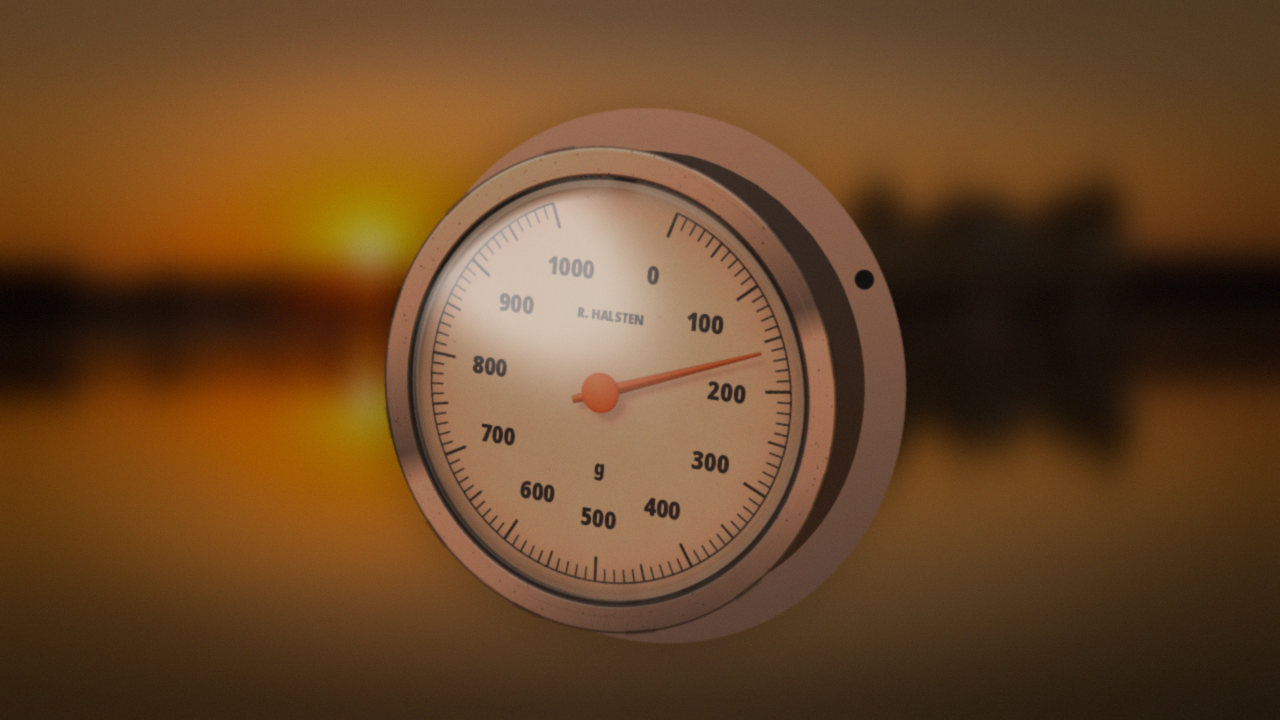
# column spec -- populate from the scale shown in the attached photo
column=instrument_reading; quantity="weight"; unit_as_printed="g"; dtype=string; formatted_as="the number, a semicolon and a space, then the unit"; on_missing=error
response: 160; g
